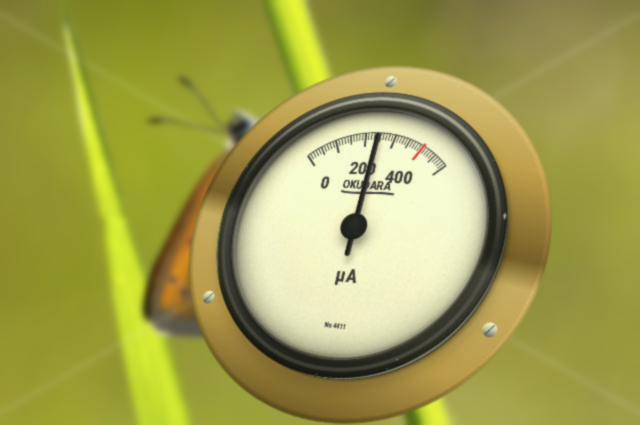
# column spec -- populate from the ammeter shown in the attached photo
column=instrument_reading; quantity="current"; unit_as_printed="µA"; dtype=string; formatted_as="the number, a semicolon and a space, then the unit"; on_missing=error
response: 250; µA
